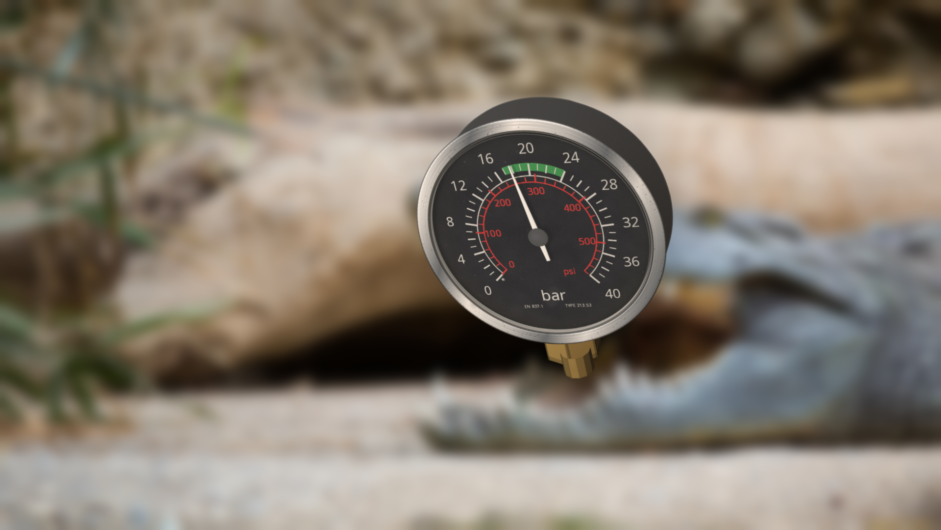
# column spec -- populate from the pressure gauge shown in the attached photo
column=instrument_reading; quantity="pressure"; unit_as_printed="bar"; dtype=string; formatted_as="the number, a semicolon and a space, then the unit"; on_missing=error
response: 18; bar
